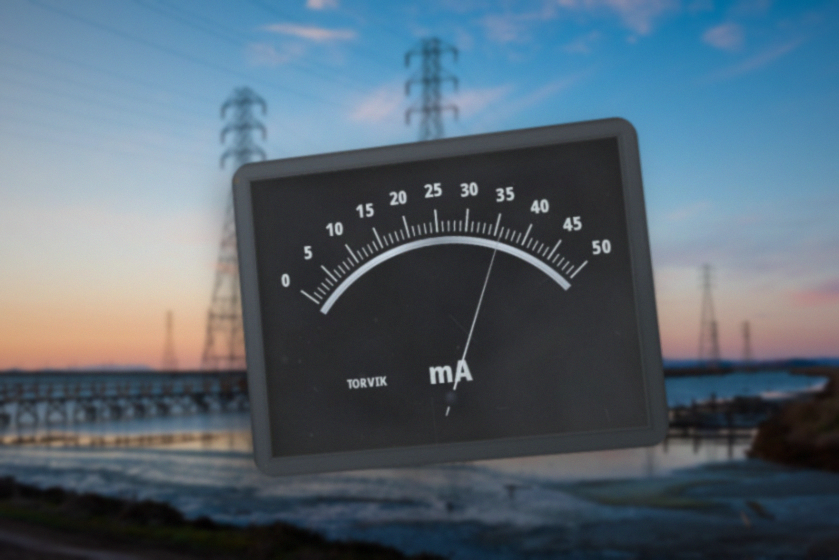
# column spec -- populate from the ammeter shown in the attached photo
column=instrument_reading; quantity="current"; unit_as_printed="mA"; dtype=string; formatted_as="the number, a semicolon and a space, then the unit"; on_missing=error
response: 36; mA
